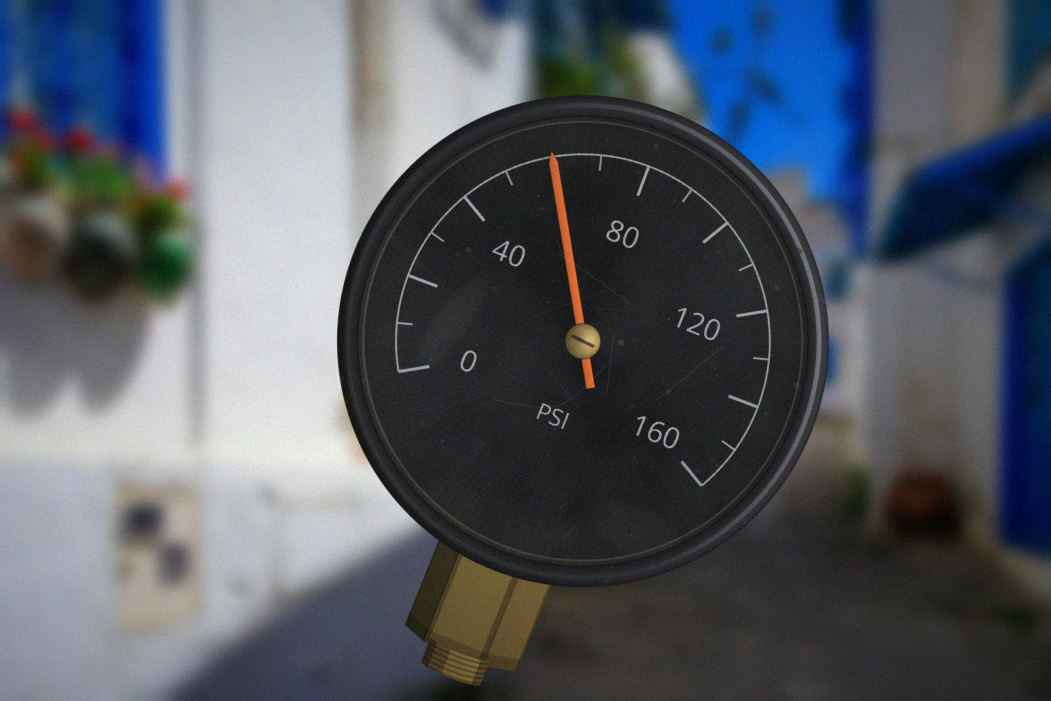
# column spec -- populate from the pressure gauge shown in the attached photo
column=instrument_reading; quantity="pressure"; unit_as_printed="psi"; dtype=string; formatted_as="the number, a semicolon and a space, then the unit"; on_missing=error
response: 60; psi
